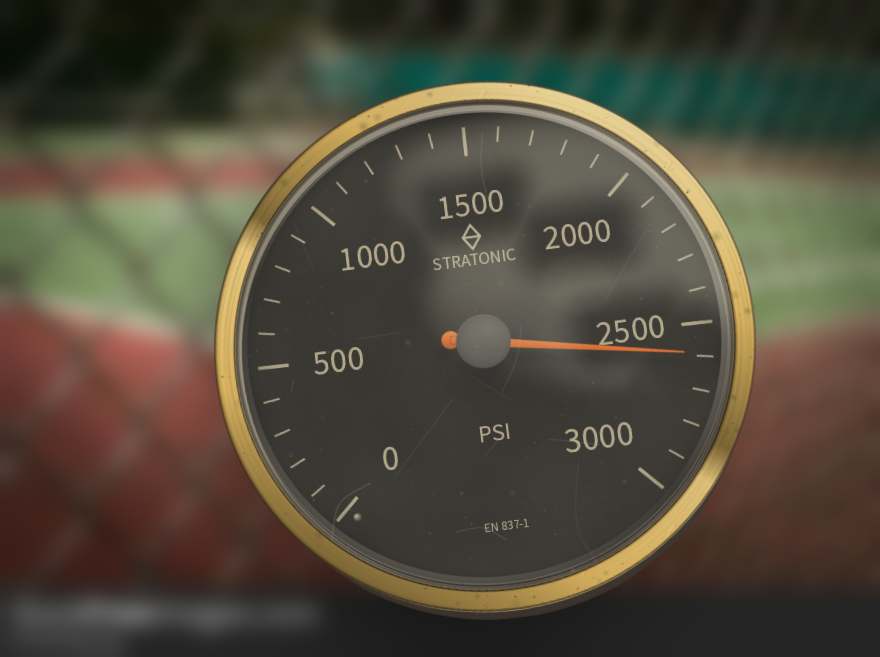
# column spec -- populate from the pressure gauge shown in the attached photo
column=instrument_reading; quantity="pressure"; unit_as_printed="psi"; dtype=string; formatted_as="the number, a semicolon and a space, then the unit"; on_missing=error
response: 2600; psi
